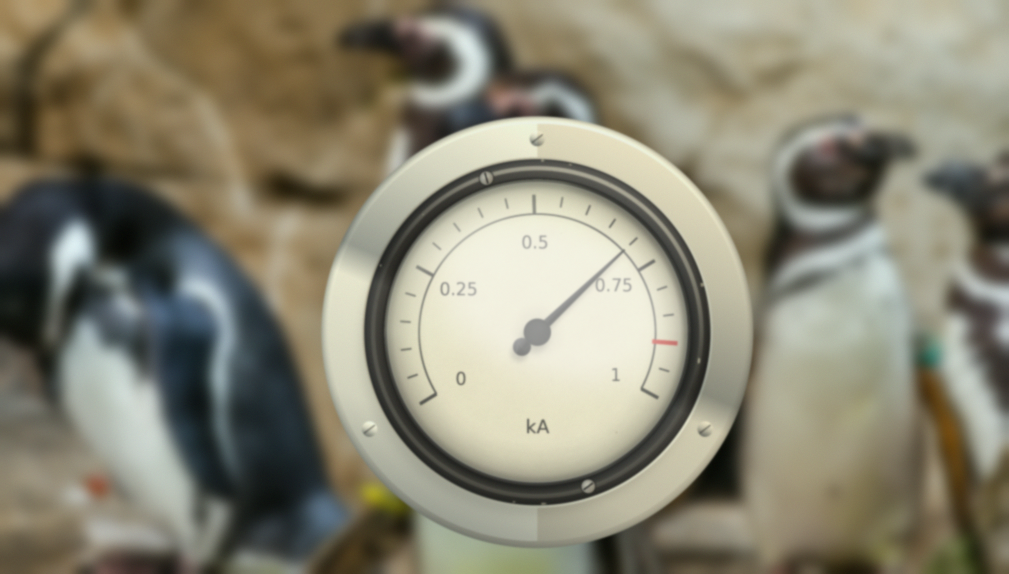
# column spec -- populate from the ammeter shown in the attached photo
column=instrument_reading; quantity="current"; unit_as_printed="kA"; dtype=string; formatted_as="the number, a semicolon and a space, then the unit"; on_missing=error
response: 0.7; kA
